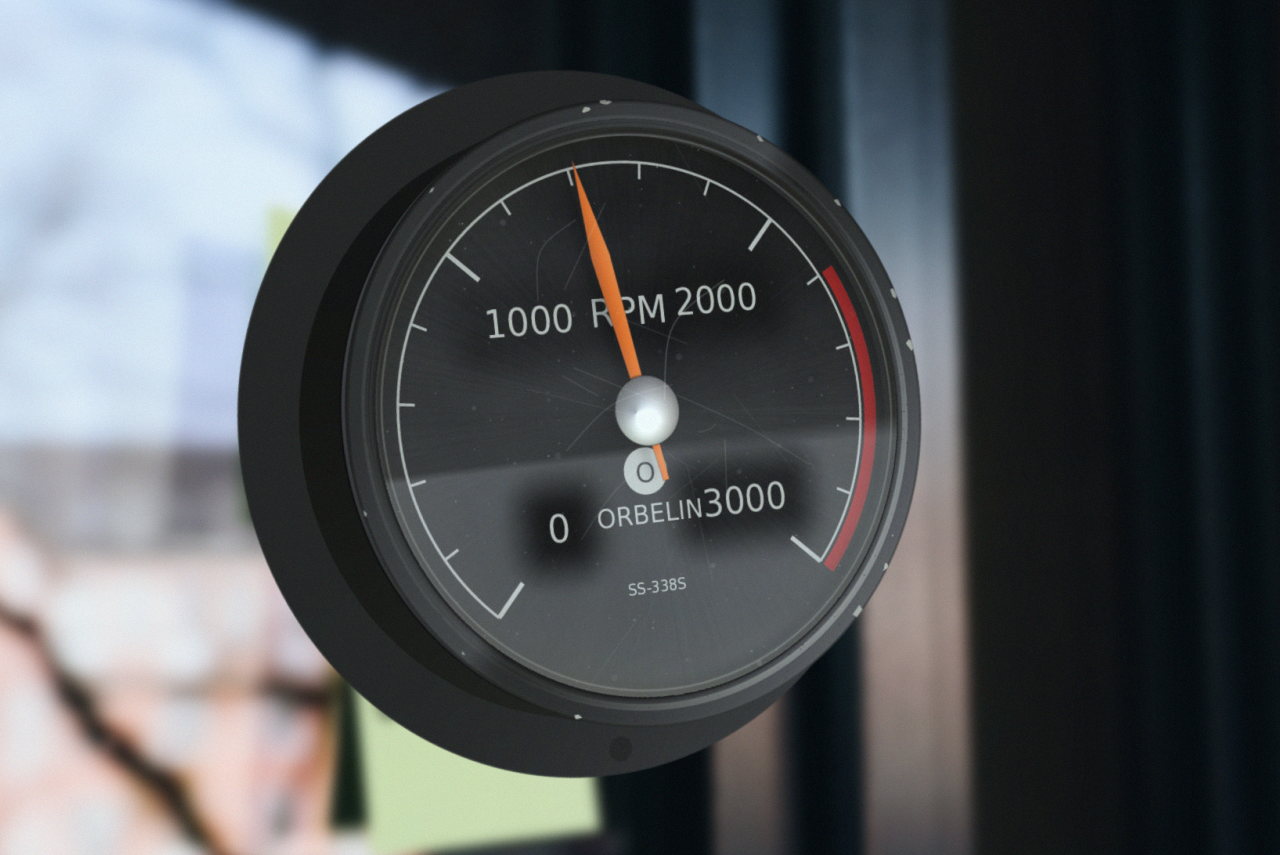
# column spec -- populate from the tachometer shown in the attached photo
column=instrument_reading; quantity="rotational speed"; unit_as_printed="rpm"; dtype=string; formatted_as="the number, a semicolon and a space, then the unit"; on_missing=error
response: 1400; rpm
